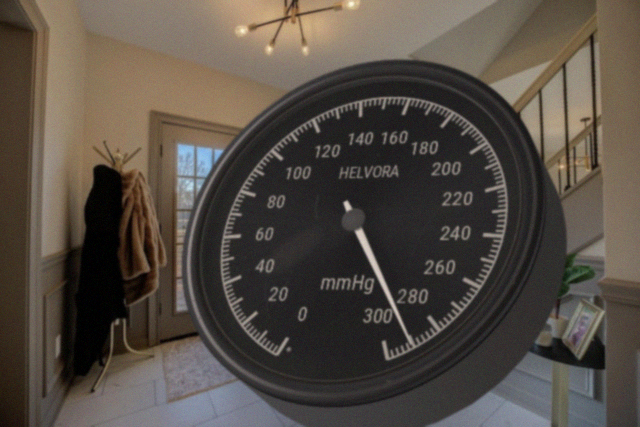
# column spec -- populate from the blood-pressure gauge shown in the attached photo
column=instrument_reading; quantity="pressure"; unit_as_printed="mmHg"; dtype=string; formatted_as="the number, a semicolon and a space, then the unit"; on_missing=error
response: 290; mmHg
